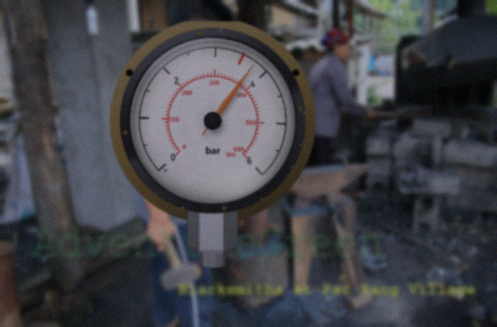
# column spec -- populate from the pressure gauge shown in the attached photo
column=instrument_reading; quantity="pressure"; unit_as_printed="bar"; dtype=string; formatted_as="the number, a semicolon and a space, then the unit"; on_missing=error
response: 3.75; bar
